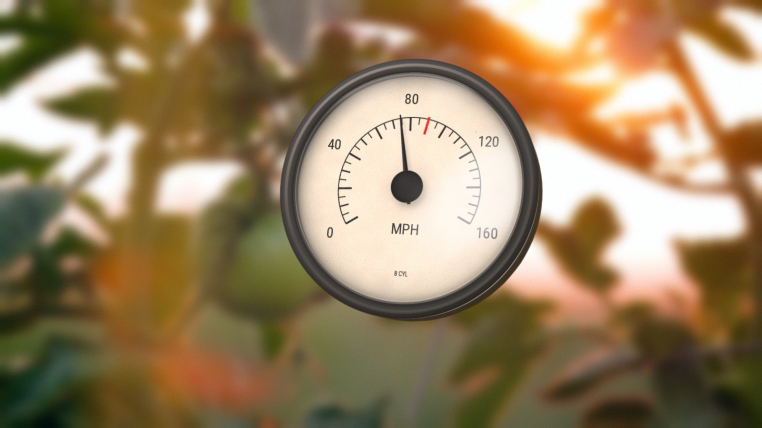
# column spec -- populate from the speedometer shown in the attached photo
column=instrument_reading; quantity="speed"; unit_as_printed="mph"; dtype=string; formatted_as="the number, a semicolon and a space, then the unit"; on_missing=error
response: 75; mph
